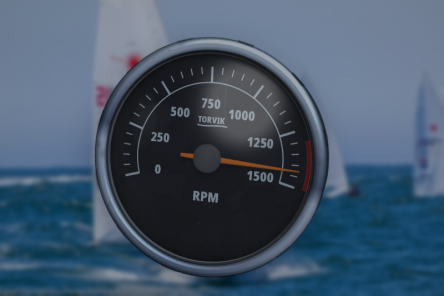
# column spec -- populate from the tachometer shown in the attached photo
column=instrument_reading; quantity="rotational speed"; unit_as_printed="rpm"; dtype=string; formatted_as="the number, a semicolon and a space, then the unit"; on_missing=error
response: 1425; rpm
